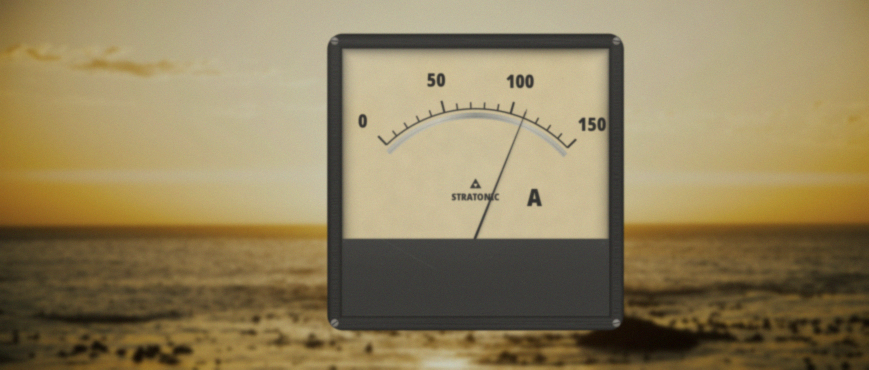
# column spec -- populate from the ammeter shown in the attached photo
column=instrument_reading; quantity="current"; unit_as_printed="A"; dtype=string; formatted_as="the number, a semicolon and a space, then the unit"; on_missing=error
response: 110; A
